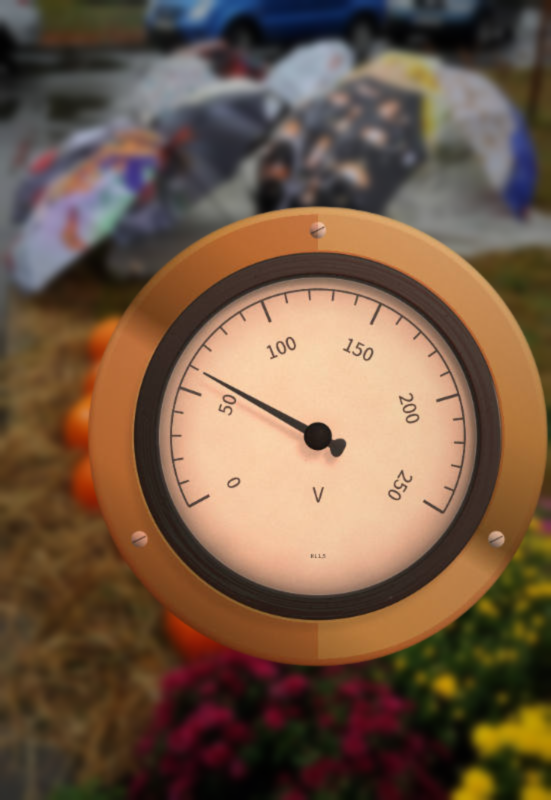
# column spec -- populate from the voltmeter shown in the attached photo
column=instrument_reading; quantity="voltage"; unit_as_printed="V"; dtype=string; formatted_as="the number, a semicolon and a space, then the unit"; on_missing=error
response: 60; V
